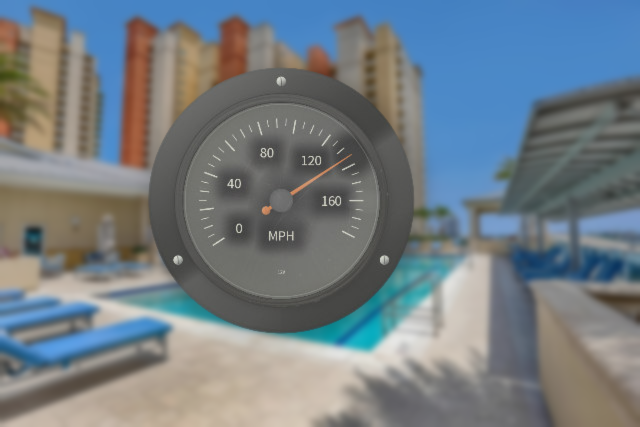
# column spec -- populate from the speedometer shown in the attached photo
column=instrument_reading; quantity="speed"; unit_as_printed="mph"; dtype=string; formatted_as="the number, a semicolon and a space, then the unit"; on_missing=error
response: 135; mph
